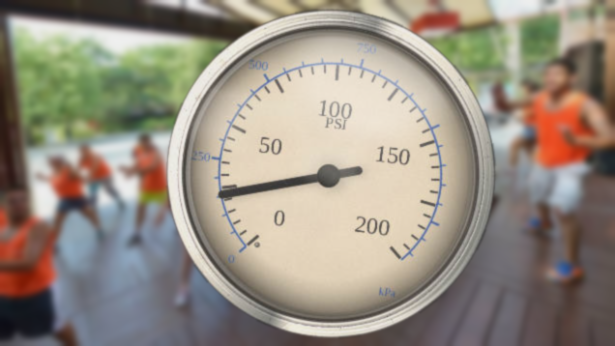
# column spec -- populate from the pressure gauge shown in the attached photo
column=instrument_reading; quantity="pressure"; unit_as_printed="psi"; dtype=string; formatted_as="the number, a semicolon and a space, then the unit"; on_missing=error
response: 22.5; psi
